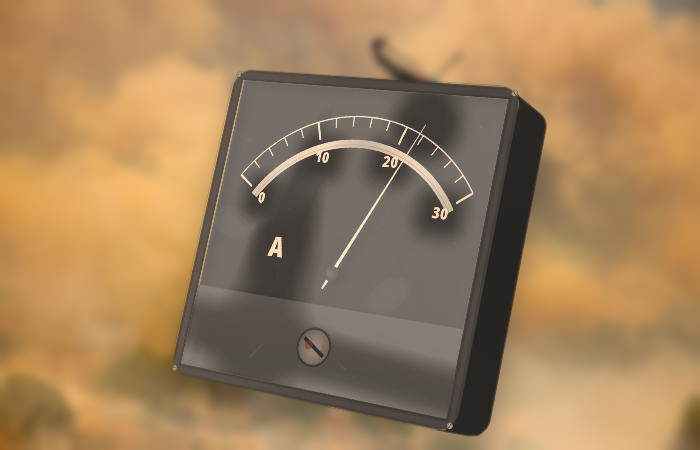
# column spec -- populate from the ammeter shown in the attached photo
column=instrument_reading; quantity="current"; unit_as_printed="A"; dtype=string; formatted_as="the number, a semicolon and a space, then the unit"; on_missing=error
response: 22; A
